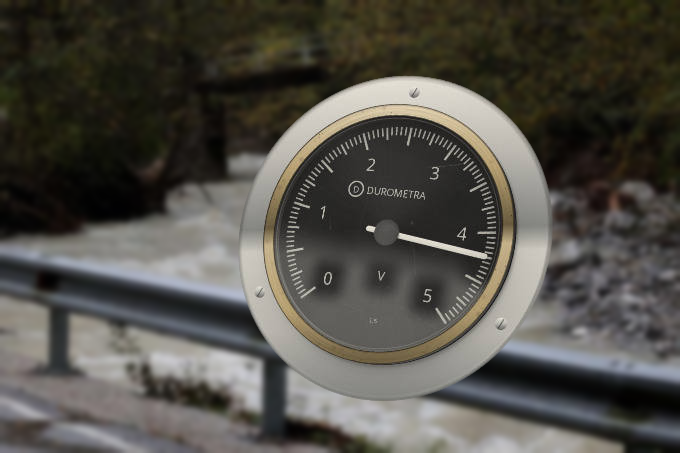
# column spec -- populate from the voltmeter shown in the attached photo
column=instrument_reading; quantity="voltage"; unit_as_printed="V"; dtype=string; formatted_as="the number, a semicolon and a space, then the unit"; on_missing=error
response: 4.25; V
